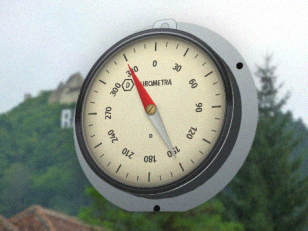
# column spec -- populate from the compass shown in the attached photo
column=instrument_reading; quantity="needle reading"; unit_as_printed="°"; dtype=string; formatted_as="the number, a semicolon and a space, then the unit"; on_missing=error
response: 330; °
